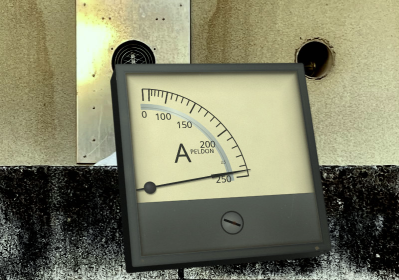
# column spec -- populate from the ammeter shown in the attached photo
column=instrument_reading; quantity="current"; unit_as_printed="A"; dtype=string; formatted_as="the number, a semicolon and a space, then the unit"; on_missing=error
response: 245; A
